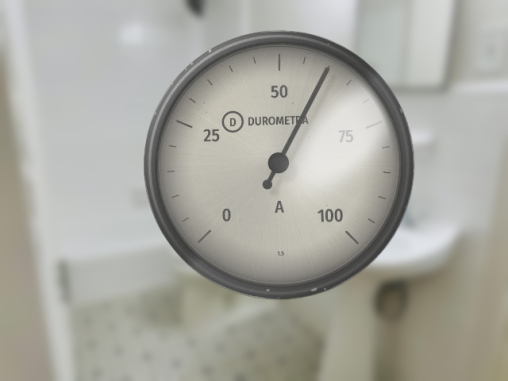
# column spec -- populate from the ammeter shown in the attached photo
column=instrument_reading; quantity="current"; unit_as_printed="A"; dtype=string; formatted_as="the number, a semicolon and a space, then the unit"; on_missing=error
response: 60; A
